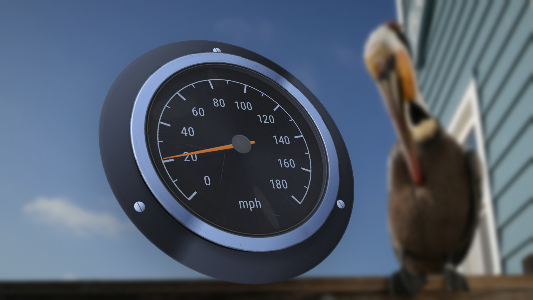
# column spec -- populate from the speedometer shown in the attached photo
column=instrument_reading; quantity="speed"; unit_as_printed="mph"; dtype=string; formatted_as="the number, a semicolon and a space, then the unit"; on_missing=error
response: 20; mph
